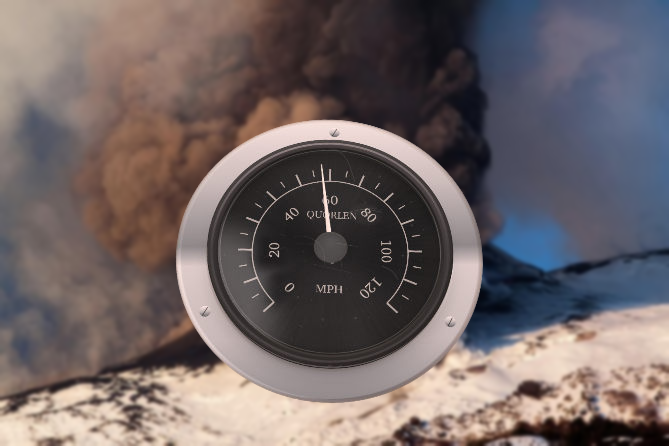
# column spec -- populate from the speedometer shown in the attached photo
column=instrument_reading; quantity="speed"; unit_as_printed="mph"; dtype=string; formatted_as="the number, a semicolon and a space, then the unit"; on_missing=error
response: 57.5; mph
